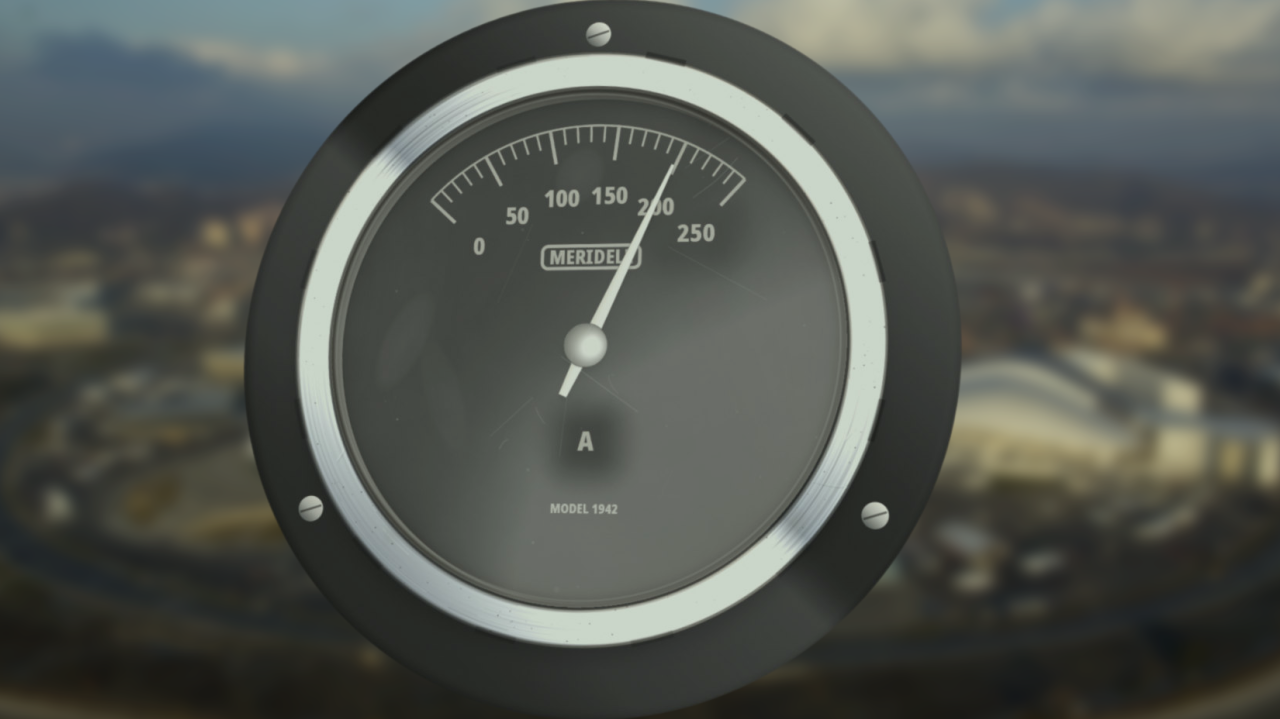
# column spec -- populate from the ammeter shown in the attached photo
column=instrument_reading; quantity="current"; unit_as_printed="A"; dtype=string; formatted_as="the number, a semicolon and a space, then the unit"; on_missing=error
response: 200; A
